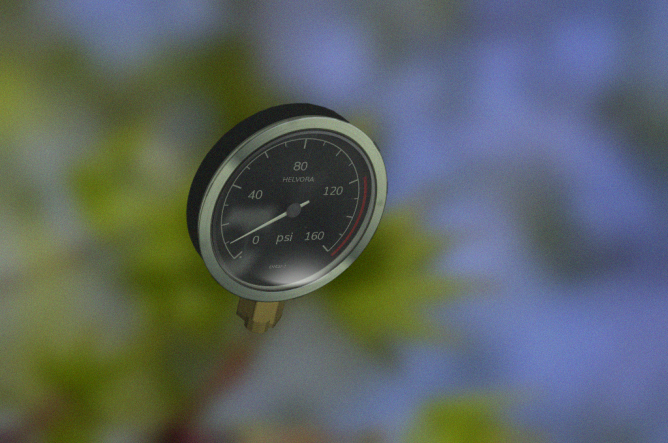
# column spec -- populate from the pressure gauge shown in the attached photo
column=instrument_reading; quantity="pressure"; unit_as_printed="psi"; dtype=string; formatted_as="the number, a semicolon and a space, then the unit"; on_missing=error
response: 10; psi
